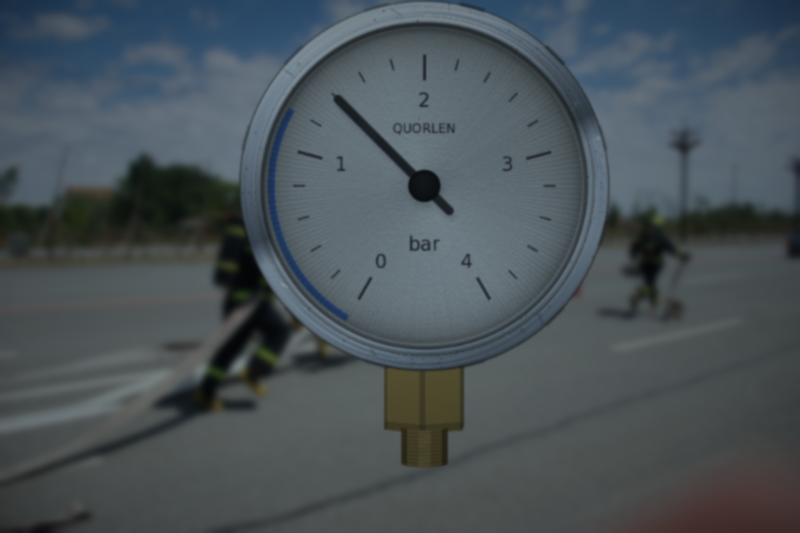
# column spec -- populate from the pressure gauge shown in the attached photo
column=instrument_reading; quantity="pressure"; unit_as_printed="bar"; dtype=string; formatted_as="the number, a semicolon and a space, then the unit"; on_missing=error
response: 1.4; bar
